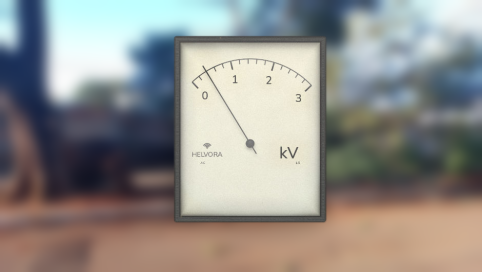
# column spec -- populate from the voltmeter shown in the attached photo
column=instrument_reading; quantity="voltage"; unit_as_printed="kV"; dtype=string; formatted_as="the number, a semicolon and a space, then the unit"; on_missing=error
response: 0.4; kV
